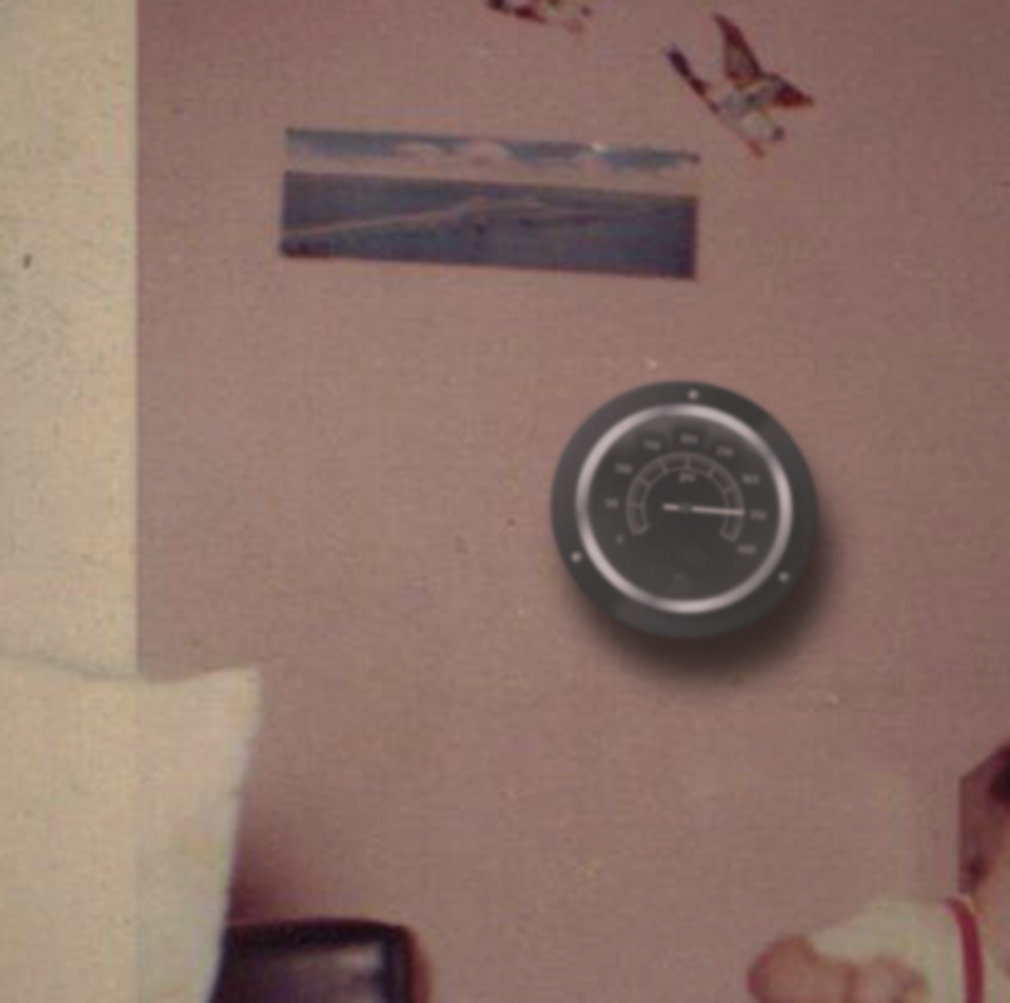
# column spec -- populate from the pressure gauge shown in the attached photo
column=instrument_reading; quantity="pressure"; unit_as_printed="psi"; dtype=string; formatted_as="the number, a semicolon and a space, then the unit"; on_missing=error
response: 350; psi
